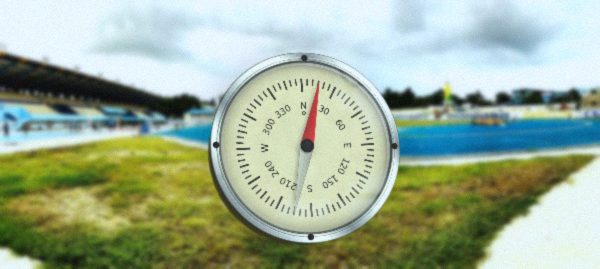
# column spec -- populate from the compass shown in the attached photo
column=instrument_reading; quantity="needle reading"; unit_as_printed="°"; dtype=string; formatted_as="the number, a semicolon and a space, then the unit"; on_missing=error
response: 15; °
